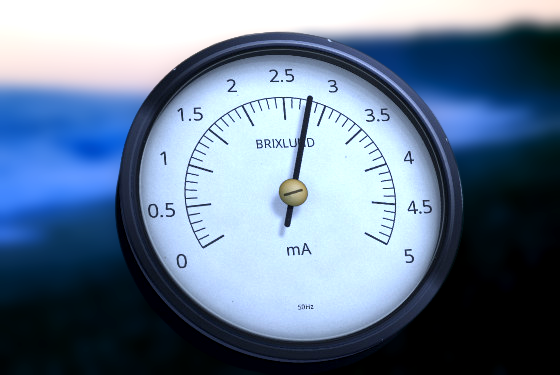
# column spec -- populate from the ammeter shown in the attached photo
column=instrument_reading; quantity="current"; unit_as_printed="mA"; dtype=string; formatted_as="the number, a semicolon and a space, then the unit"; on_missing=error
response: 2.8; mA
